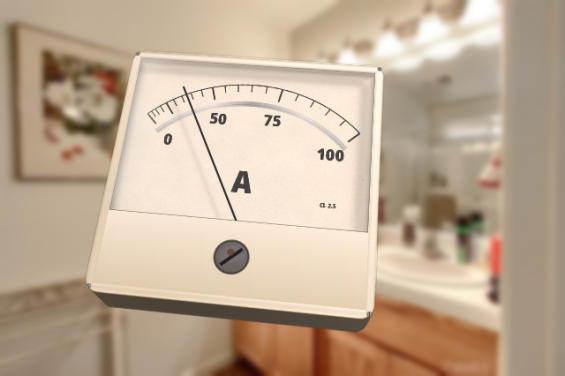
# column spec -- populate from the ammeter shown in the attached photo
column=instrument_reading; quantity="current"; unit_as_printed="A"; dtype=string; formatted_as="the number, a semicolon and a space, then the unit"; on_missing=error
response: 37.5; A
